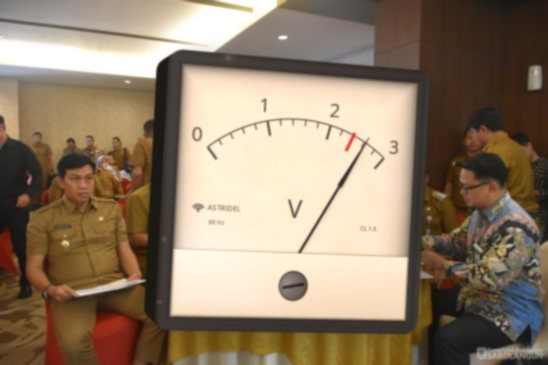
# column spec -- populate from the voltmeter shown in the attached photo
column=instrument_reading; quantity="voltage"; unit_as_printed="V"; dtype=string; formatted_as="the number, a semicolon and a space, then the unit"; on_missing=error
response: 2.6; V
